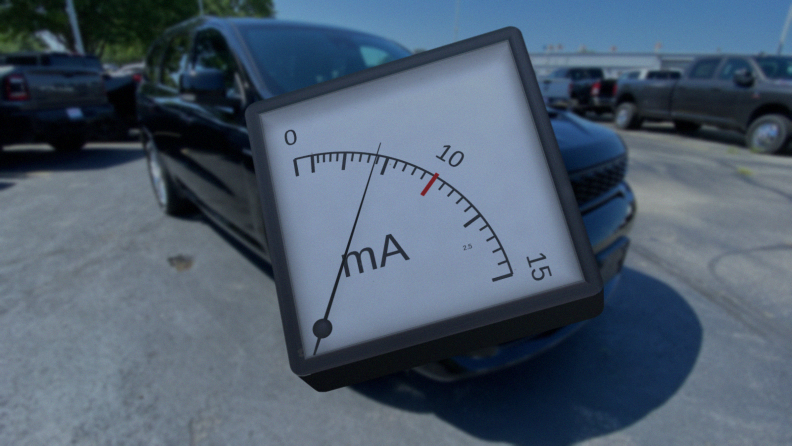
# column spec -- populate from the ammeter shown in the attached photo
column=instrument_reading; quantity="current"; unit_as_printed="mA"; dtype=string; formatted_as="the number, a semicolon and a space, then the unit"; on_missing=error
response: 7; mA
